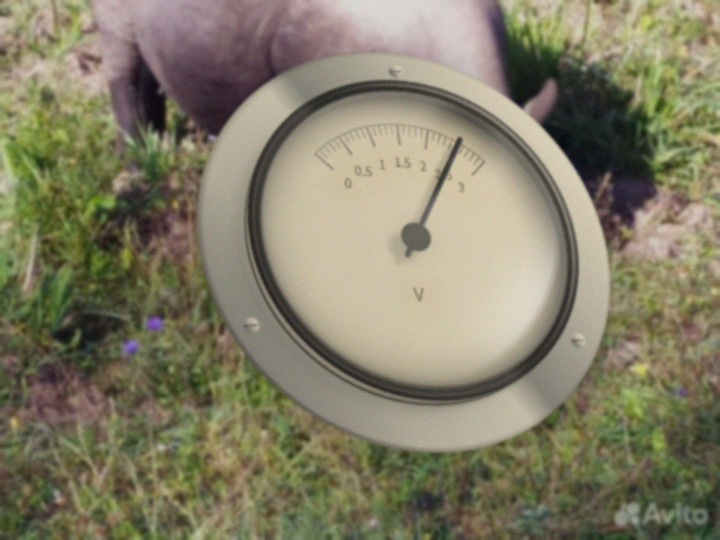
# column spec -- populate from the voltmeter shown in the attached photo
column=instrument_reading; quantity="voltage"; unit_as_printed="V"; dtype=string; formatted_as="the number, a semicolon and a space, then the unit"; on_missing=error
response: 2.5; V
